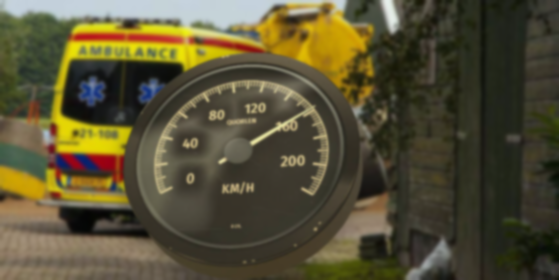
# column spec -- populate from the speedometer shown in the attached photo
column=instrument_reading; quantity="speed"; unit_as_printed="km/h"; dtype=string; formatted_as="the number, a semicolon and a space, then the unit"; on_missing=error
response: 160; km/h
